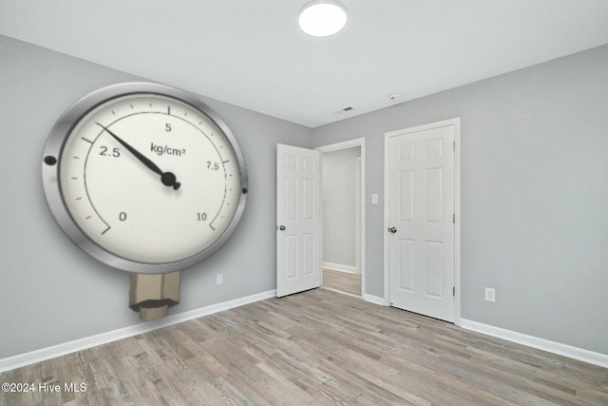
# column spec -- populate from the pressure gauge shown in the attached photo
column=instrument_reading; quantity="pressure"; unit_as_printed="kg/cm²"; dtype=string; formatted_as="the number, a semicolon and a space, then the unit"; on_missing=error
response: 3; kg/cm²
